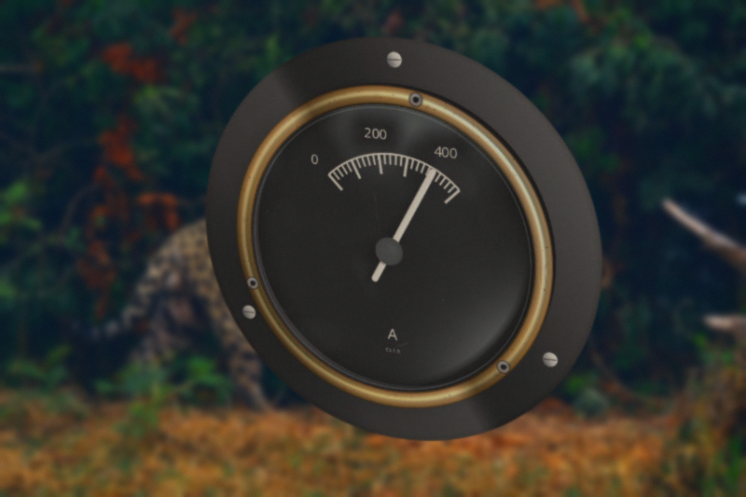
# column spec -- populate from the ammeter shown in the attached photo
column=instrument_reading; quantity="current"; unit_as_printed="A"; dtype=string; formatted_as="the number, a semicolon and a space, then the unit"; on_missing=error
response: 400; A
